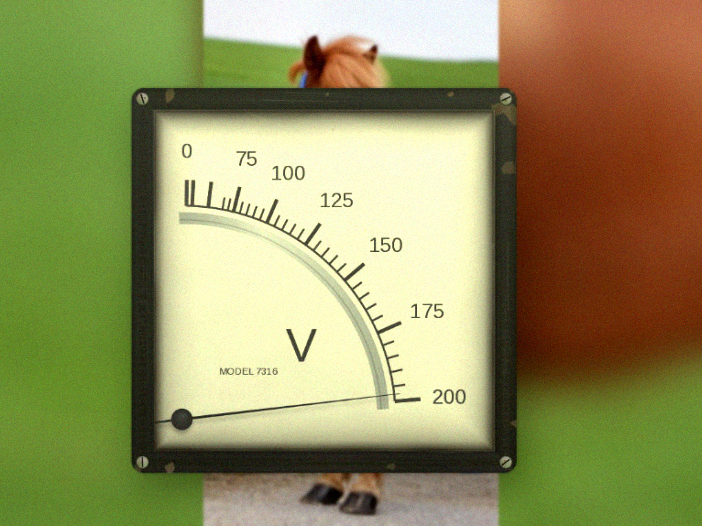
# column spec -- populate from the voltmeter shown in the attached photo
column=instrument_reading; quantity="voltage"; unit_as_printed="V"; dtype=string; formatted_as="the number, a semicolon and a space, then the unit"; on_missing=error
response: 197.5; V
